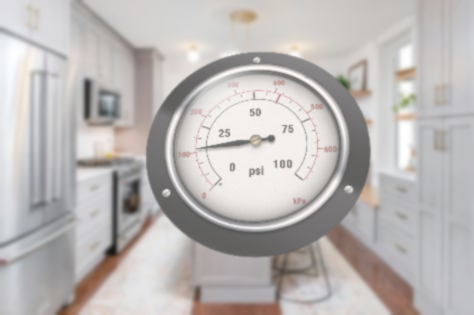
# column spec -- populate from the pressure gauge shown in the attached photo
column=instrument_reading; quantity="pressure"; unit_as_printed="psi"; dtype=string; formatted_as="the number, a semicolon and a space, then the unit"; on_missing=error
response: 15; psi
